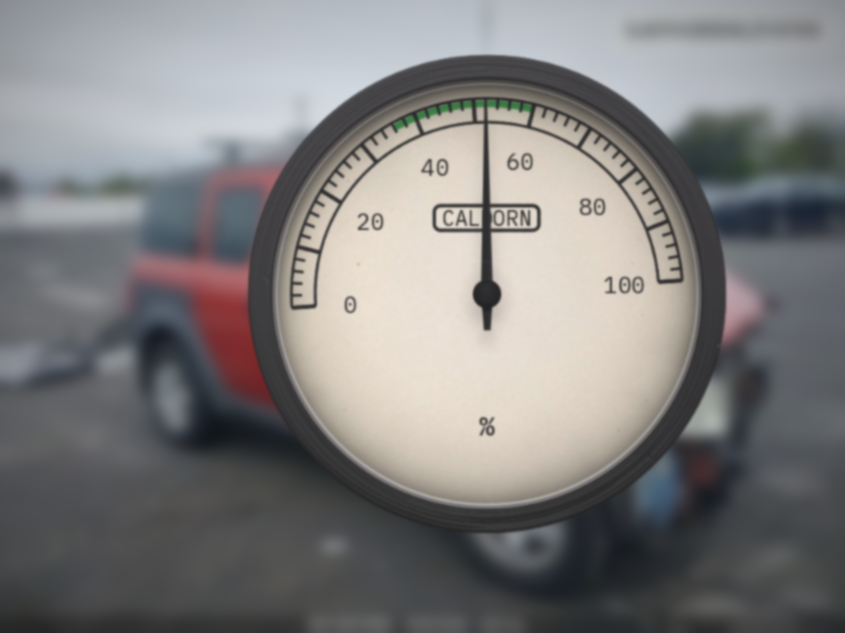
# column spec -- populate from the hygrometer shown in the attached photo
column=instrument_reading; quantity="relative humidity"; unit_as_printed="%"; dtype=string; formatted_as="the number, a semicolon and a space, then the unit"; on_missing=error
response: 52; %
